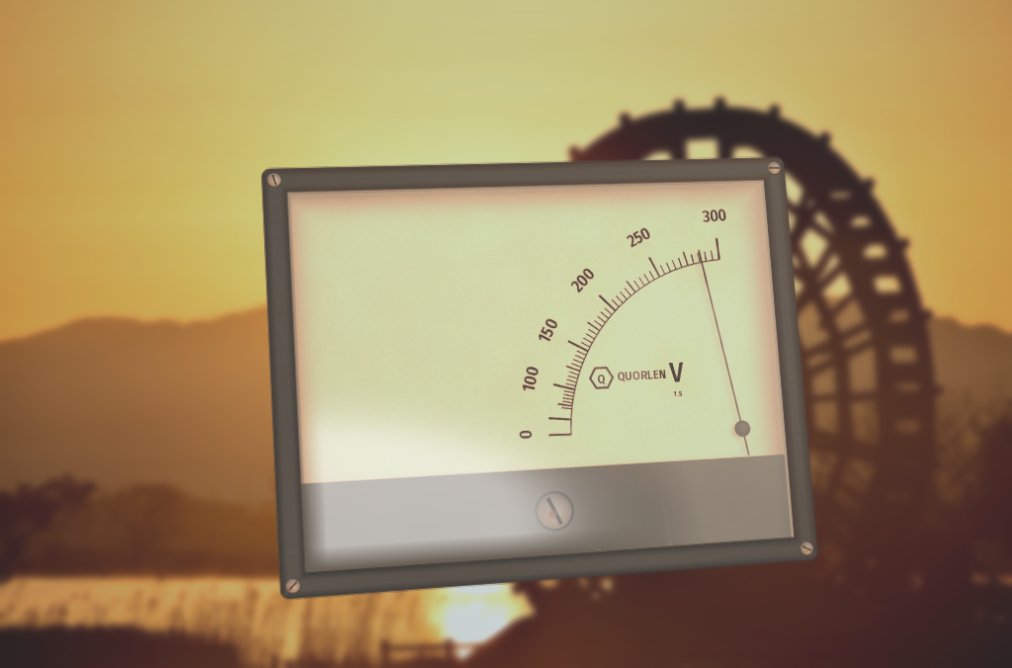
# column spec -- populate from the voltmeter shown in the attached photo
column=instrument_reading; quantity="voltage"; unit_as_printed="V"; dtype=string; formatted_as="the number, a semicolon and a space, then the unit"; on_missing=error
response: 285; V
